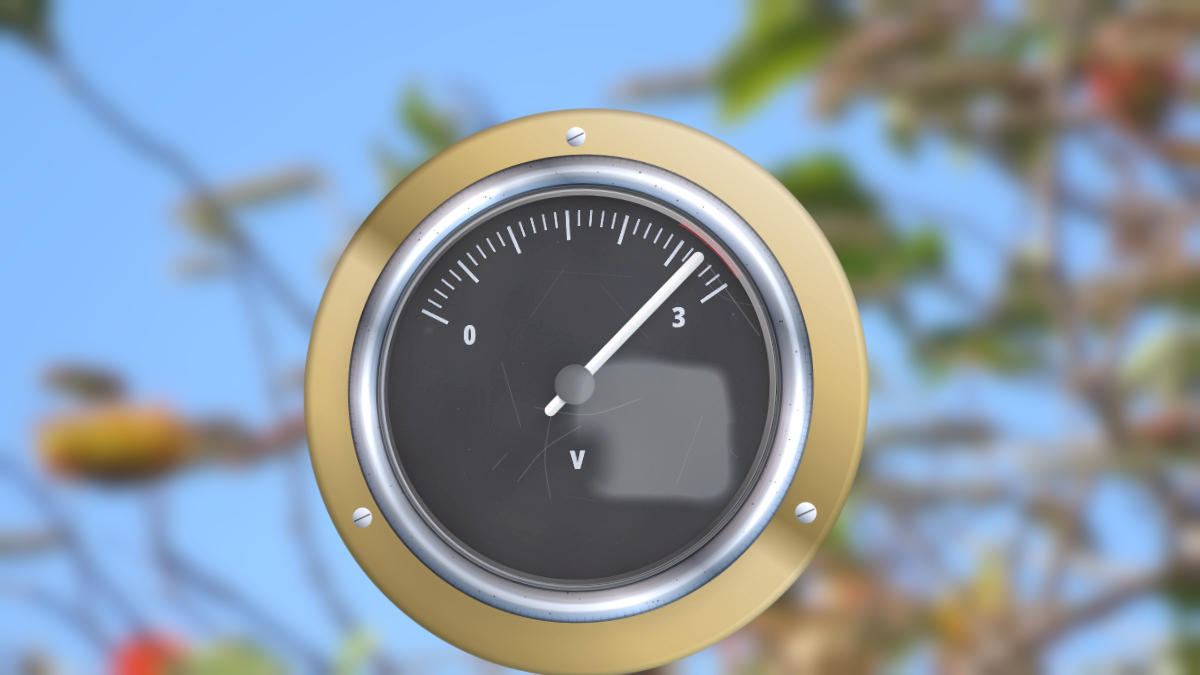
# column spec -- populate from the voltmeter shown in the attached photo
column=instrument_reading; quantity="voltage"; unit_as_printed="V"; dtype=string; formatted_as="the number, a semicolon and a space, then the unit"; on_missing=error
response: 2.7; V
